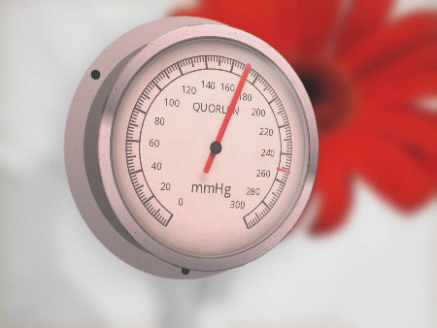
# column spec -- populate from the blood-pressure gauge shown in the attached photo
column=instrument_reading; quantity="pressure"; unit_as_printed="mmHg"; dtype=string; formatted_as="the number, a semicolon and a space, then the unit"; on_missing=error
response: 170; mmHg
